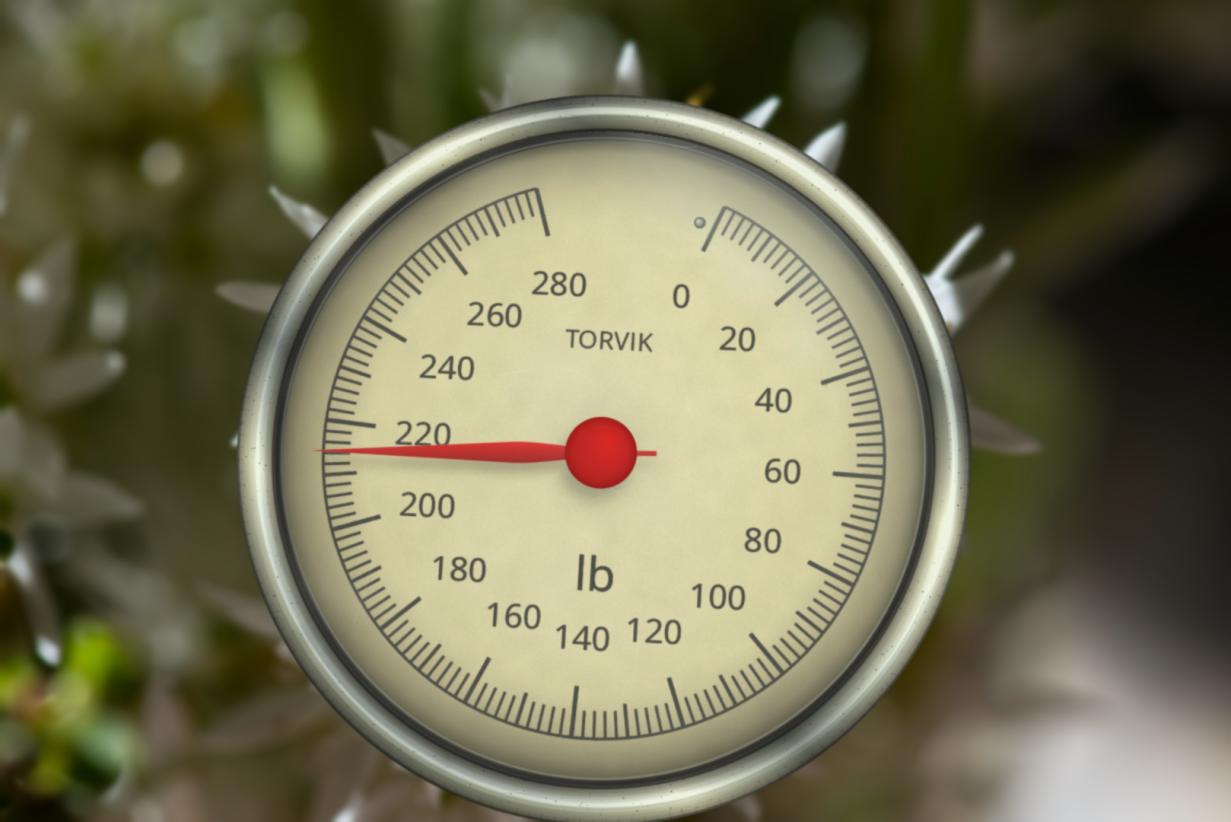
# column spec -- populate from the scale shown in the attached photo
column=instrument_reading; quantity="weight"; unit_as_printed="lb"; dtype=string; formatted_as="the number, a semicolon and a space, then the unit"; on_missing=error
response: 214; lb
